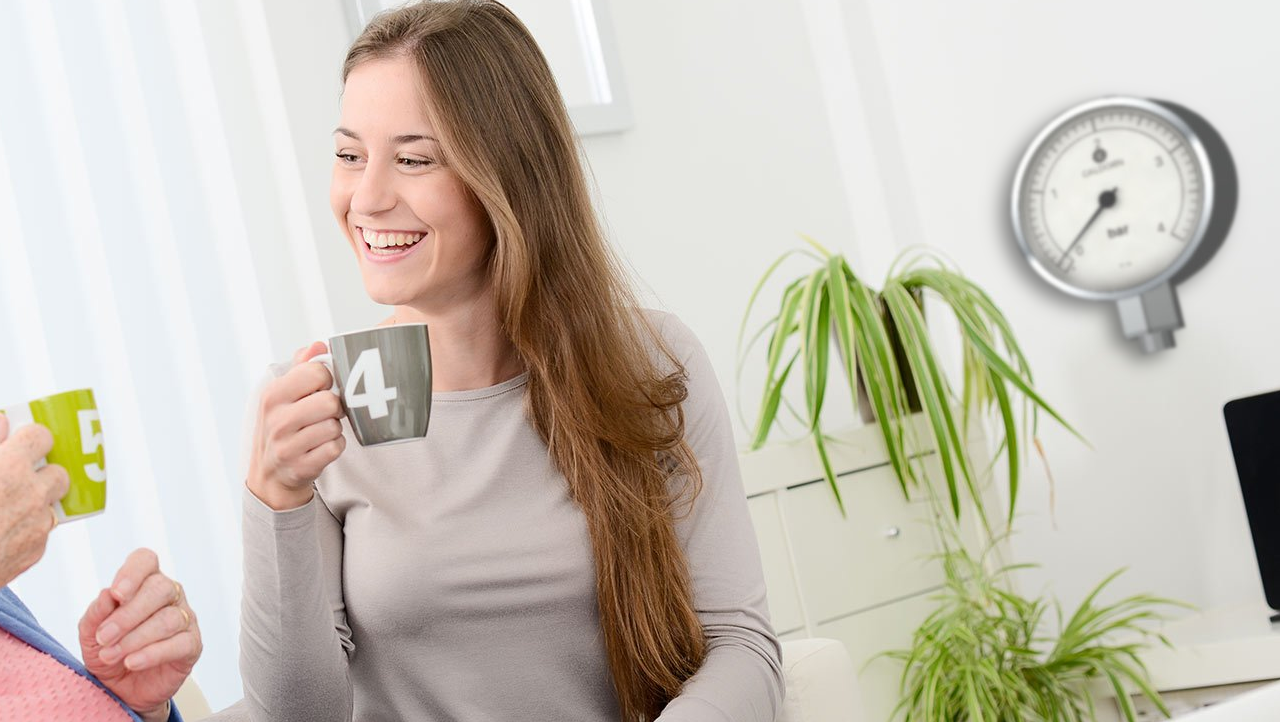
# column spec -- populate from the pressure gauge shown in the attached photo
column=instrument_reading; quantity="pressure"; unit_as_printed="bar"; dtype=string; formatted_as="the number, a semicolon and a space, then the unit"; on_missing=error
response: 0.1; bar
